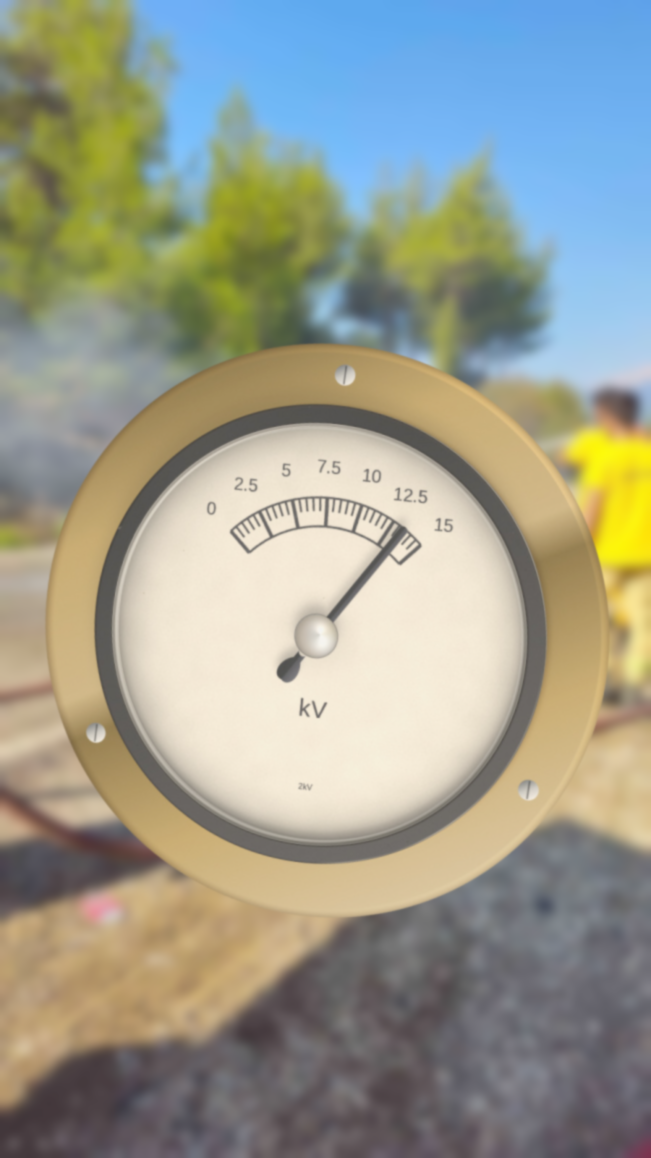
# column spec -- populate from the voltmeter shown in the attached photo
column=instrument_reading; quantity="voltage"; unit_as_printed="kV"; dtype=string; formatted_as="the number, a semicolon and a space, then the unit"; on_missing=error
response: 13.5; kV
